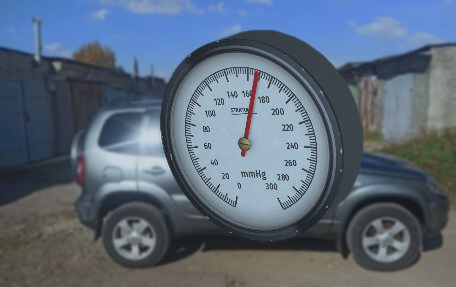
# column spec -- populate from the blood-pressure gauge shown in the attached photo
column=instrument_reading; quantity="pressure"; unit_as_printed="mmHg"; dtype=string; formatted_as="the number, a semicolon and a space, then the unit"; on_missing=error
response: 170; mmHg
